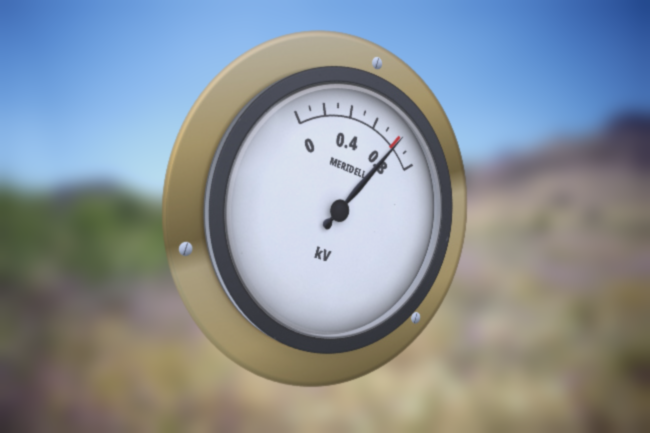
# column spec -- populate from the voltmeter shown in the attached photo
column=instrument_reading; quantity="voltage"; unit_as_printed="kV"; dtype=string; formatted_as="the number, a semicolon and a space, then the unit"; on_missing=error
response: 0.8; kV
